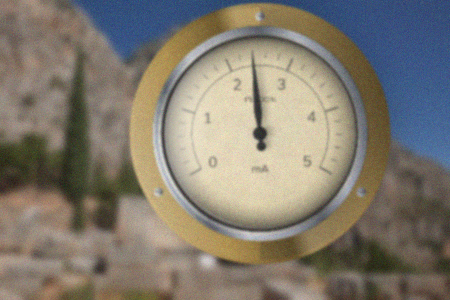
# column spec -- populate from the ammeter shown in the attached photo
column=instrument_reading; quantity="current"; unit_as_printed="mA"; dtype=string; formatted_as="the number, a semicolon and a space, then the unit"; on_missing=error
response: 2.4; mA
